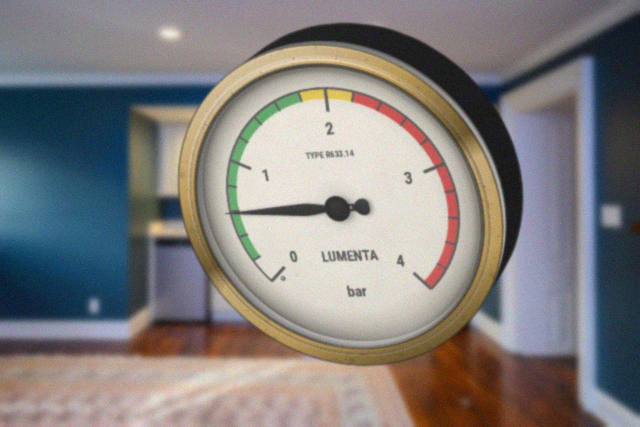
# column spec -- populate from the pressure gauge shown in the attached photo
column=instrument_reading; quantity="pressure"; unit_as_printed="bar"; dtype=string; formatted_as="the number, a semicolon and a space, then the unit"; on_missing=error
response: 0.6; bar
